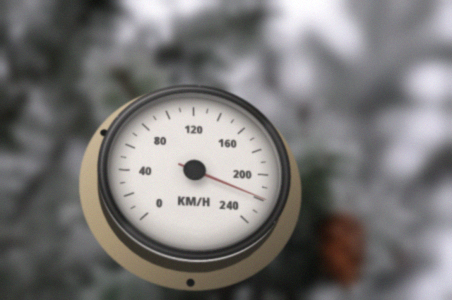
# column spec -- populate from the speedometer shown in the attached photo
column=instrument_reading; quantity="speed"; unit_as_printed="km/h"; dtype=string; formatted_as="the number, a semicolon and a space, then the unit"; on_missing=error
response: 220; km/h
